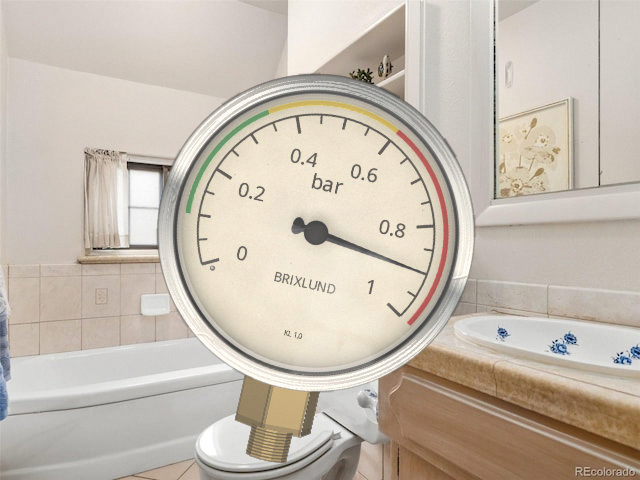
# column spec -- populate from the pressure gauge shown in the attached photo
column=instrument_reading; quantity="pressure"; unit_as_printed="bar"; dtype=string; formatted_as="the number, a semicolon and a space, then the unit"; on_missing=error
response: 0.9; bar
